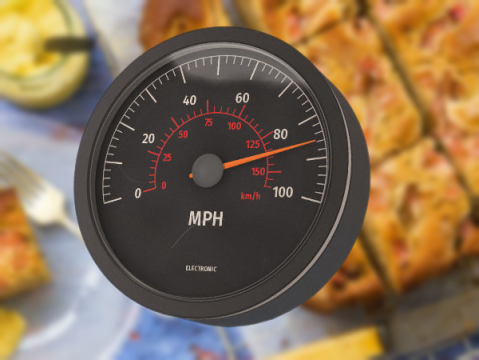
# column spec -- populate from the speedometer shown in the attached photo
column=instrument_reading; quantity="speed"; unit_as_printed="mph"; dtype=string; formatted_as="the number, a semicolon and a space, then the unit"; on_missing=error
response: 86; mph
